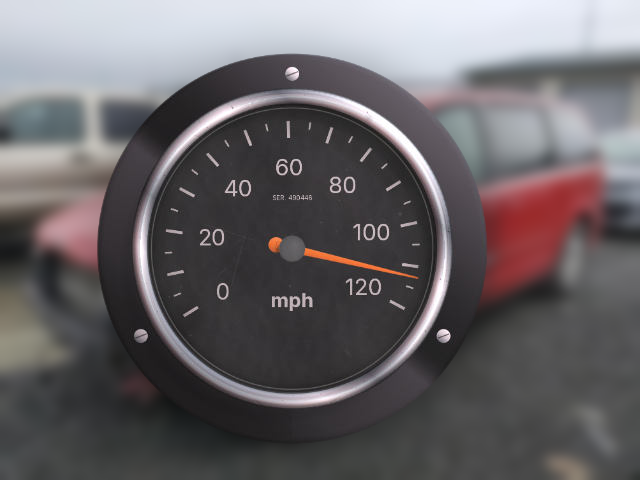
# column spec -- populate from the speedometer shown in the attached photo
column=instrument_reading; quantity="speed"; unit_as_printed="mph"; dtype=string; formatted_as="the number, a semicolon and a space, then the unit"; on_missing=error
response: 112.5; mph
